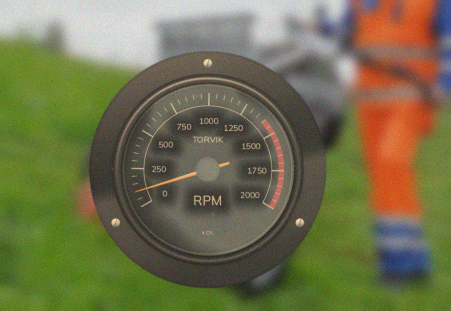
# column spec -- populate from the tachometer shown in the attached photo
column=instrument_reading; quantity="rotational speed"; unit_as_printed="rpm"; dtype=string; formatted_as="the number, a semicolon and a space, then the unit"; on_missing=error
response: 100; rpm
